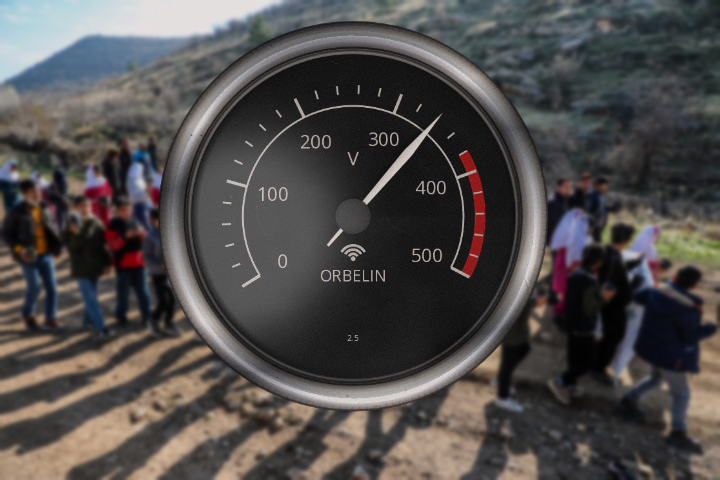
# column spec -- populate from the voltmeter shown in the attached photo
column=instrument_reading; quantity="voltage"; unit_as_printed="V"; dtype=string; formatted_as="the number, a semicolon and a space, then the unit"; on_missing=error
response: 340; V
